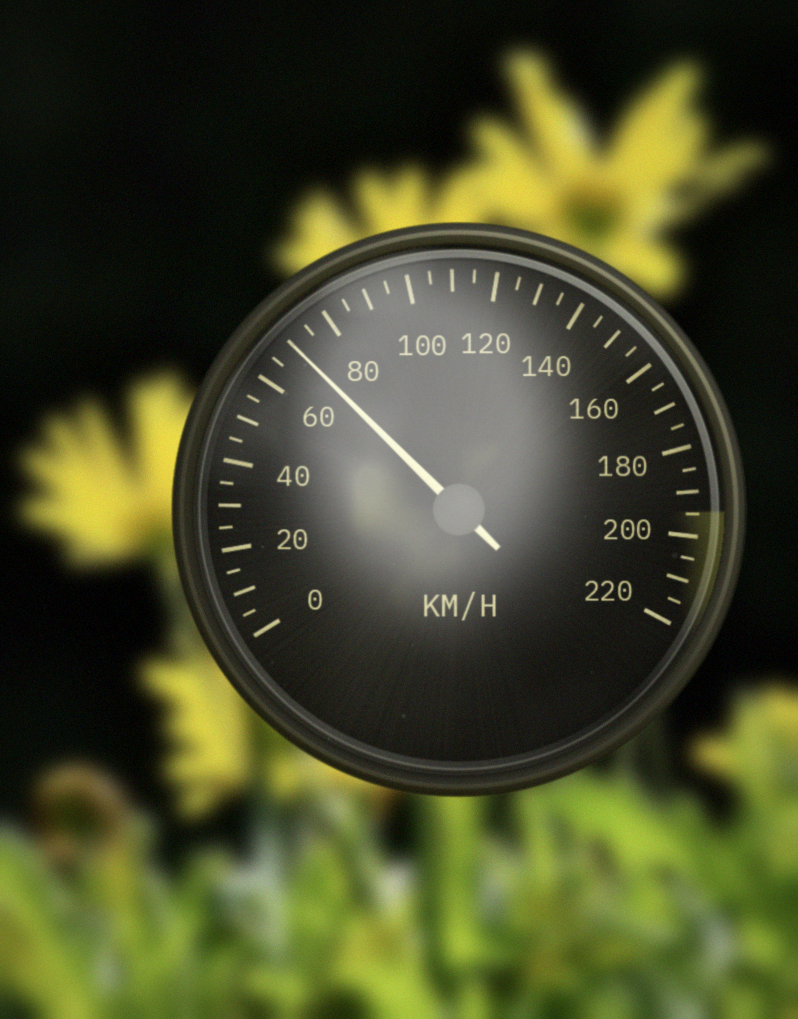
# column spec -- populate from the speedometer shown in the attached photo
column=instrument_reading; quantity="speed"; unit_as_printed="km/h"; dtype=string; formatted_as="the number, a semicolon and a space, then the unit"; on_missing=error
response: 70; km/h
